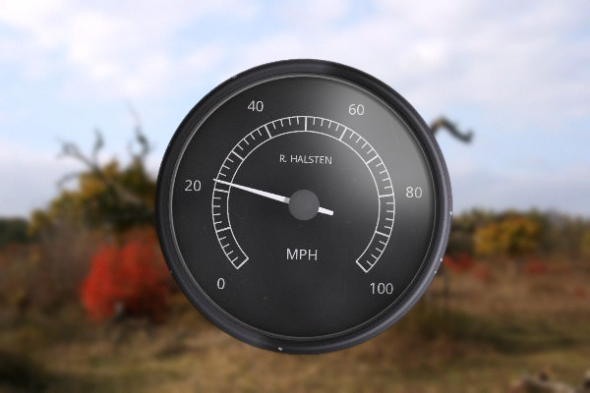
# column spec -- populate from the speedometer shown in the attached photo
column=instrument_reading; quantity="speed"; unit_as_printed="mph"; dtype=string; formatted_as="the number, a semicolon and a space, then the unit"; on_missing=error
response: 22; mph
